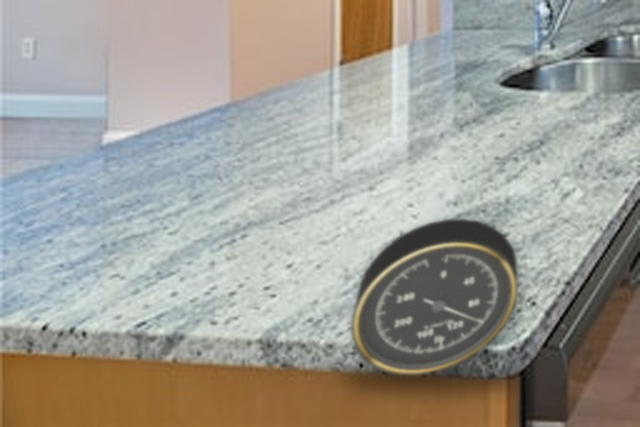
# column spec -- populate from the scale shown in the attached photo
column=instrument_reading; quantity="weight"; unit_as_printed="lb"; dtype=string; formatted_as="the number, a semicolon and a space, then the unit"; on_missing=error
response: 100; lb
